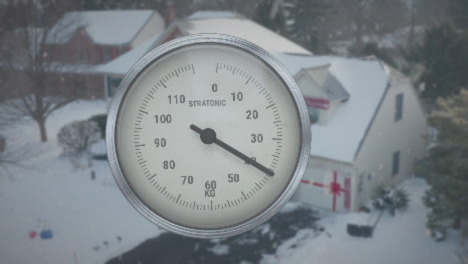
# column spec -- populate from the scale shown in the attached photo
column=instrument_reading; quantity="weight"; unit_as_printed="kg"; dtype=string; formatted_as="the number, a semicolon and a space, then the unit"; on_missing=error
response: 40; kg
